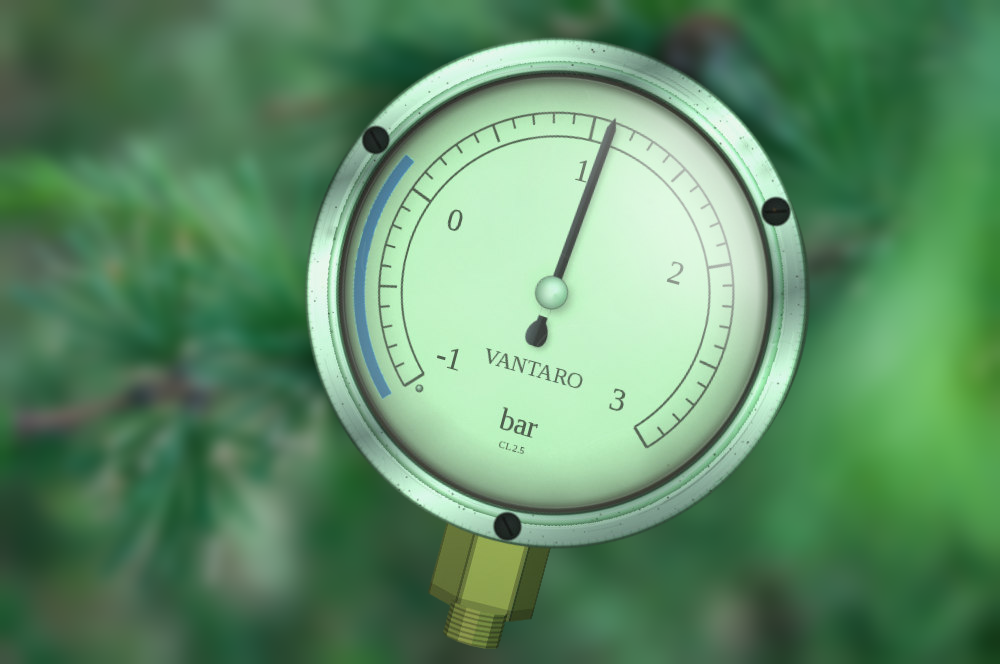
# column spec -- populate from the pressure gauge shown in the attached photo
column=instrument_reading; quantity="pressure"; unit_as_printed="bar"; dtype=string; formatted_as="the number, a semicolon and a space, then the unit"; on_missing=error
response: 1.1; bar
